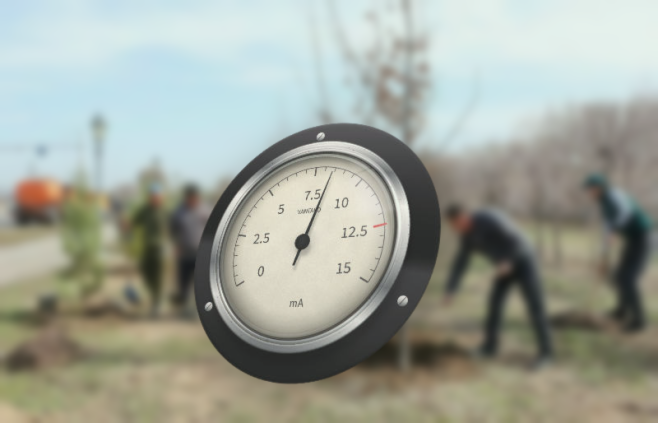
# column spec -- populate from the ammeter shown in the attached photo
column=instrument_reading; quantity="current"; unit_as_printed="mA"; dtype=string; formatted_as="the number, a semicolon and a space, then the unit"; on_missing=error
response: 8.5; mA
